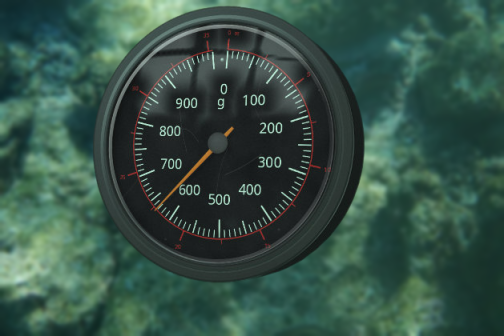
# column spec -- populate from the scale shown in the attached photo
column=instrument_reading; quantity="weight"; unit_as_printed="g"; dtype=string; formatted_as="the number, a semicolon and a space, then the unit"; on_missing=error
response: 630; g
